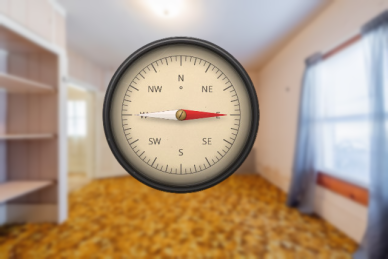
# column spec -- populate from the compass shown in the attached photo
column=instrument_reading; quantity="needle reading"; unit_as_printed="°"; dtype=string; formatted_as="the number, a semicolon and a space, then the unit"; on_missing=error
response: 90; °
